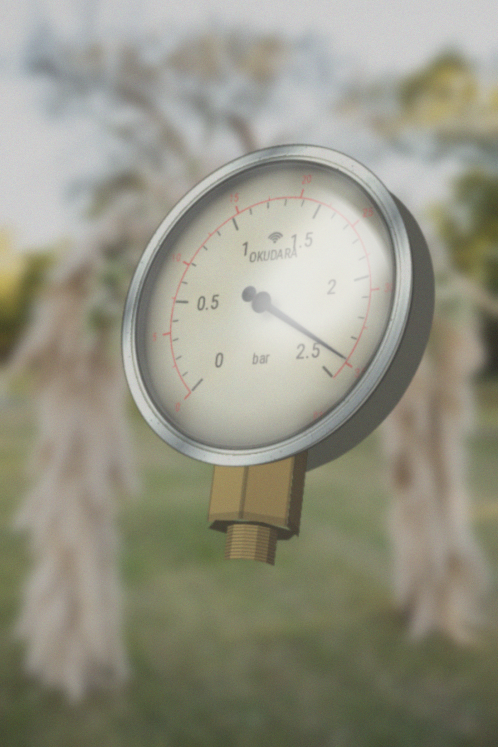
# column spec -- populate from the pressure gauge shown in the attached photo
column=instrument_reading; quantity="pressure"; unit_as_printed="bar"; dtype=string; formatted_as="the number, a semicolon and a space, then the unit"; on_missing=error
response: 2.4; bar
